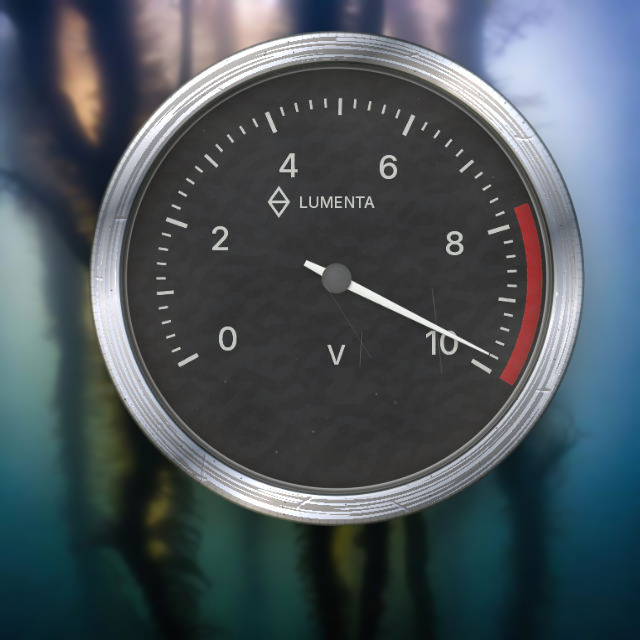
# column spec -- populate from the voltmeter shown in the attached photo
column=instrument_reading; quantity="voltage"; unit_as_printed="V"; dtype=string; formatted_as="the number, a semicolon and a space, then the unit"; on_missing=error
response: 9.8; V
